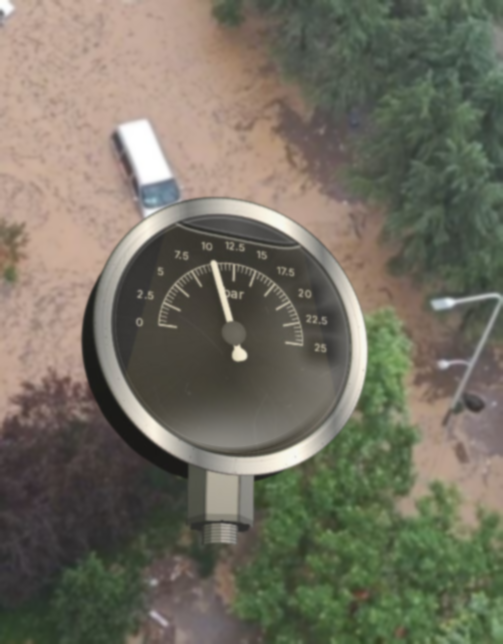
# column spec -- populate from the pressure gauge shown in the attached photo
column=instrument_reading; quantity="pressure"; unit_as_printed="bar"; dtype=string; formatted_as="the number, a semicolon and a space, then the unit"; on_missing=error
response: 10; bar
